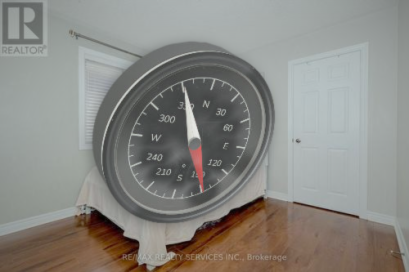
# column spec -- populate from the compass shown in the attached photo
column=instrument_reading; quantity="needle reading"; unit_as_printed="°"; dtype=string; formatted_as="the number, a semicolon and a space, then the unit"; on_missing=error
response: 150; °
